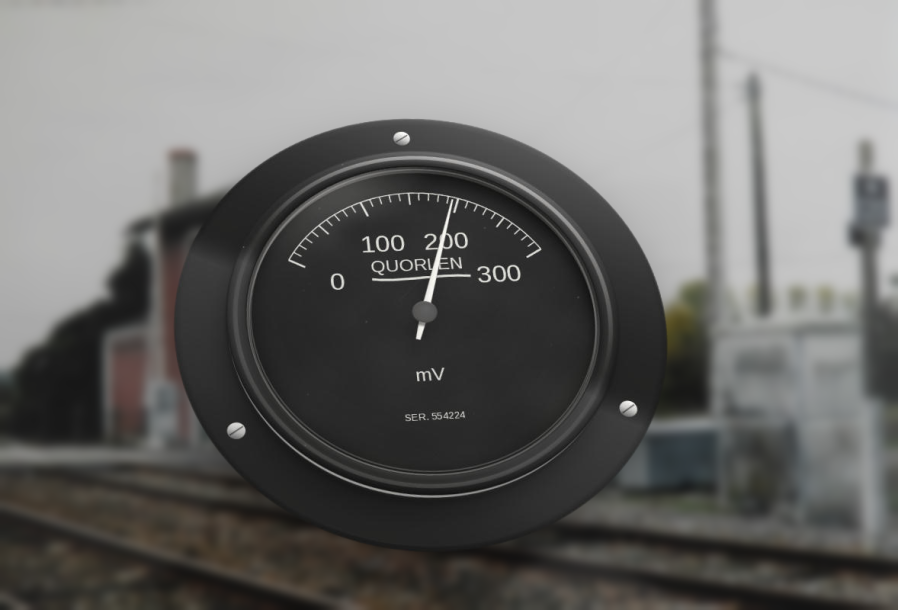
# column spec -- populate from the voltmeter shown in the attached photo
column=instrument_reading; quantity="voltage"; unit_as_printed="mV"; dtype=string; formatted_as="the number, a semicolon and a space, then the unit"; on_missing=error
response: 195; mV
